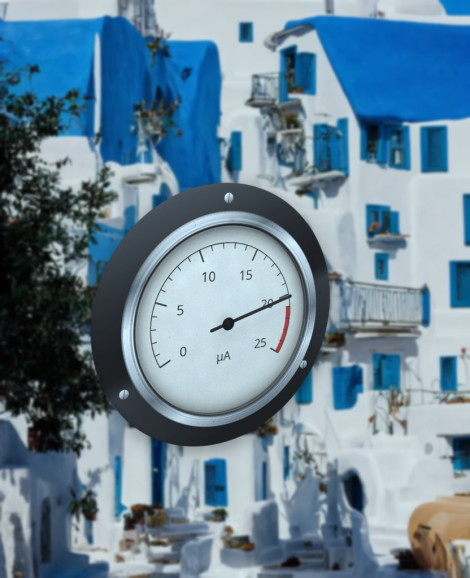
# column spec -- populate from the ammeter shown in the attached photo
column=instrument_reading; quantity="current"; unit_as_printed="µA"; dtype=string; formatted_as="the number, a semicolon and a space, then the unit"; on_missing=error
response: 20; µA
